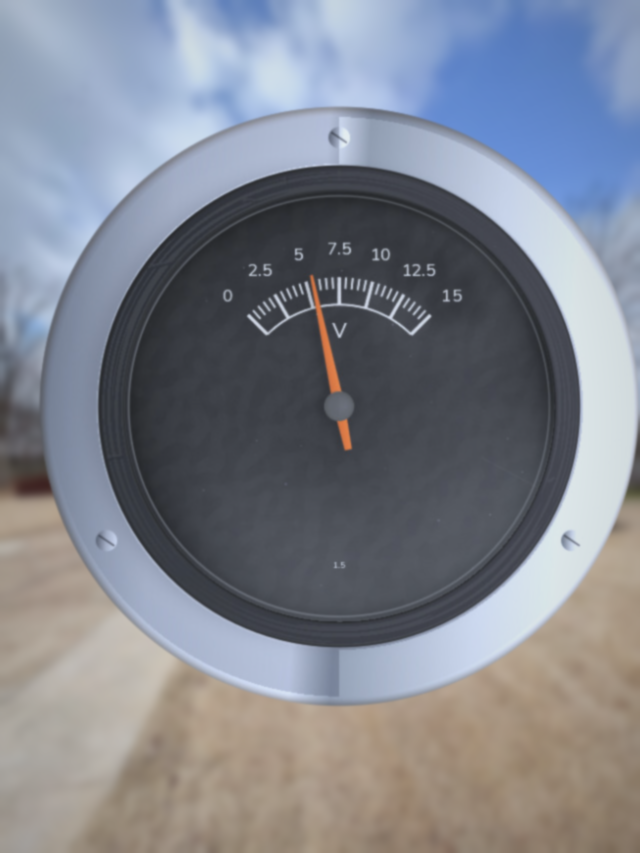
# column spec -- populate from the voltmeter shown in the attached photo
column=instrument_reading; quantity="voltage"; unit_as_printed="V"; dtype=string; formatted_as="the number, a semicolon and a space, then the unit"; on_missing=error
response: 5.5; V
